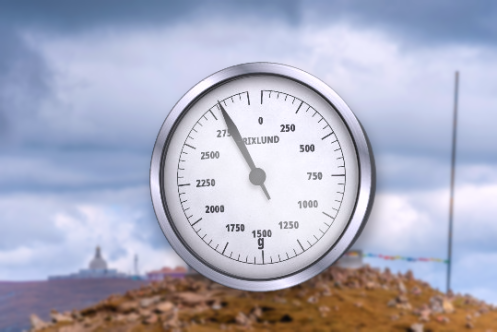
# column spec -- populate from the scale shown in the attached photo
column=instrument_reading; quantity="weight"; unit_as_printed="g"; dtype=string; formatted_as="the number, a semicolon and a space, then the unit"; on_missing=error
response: 2825; g
